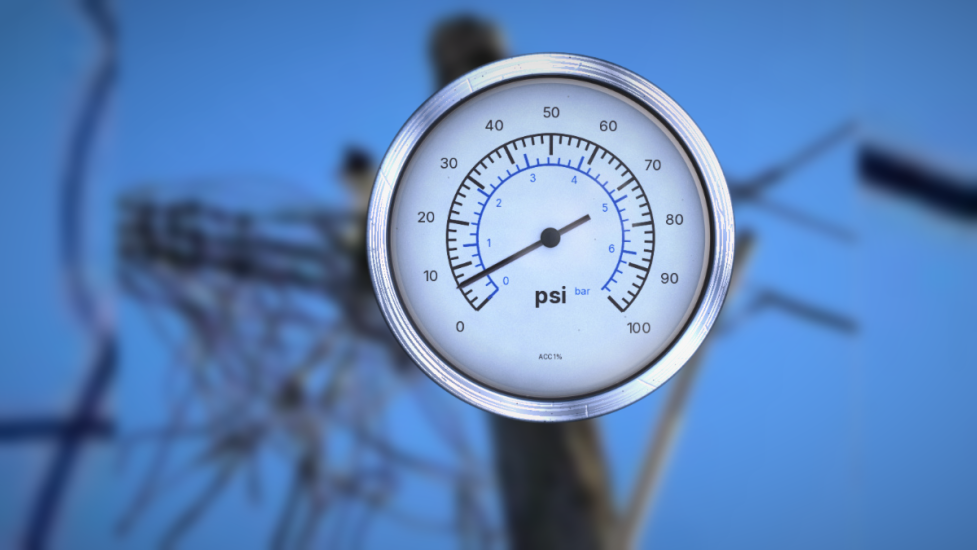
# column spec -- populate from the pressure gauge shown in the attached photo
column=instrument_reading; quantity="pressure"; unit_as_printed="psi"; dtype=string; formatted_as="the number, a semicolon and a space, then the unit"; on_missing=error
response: 6; psi
